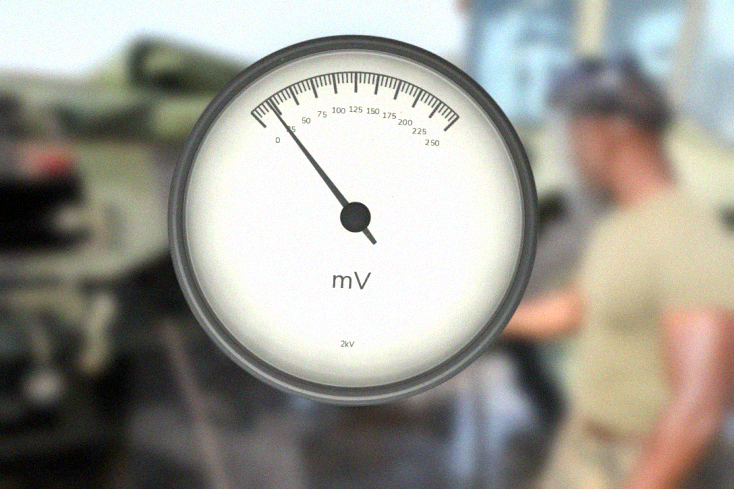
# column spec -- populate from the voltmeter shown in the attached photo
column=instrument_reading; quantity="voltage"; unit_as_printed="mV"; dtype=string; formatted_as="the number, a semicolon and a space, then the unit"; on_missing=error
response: 20; mV
